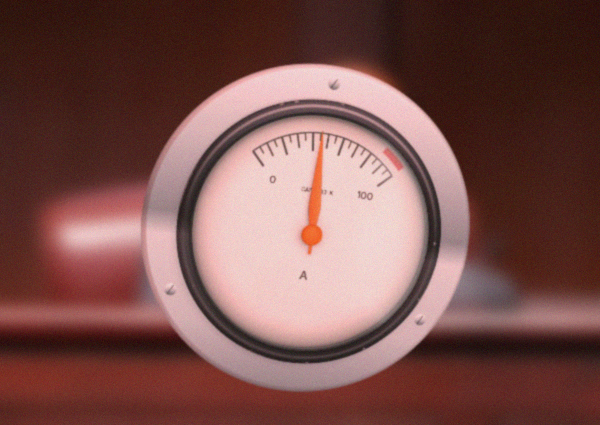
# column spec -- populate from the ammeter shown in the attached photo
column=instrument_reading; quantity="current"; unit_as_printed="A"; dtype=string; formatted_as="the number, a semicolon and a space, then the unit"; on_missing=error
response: 45; A
